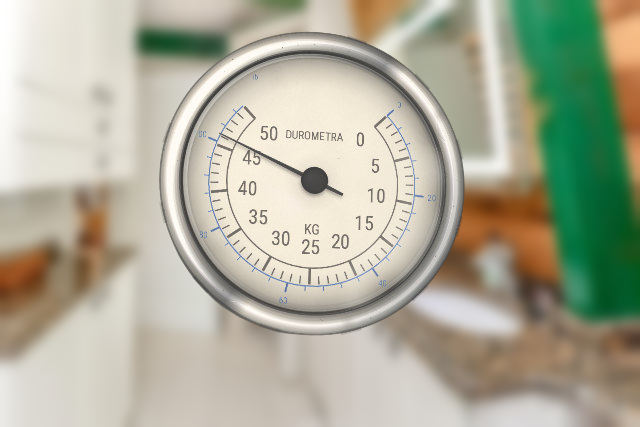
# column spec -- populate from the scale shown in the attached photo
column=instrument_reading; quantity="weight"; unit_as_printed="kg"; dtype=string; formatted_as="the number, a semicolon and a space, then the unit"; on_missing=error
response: 46; kg
